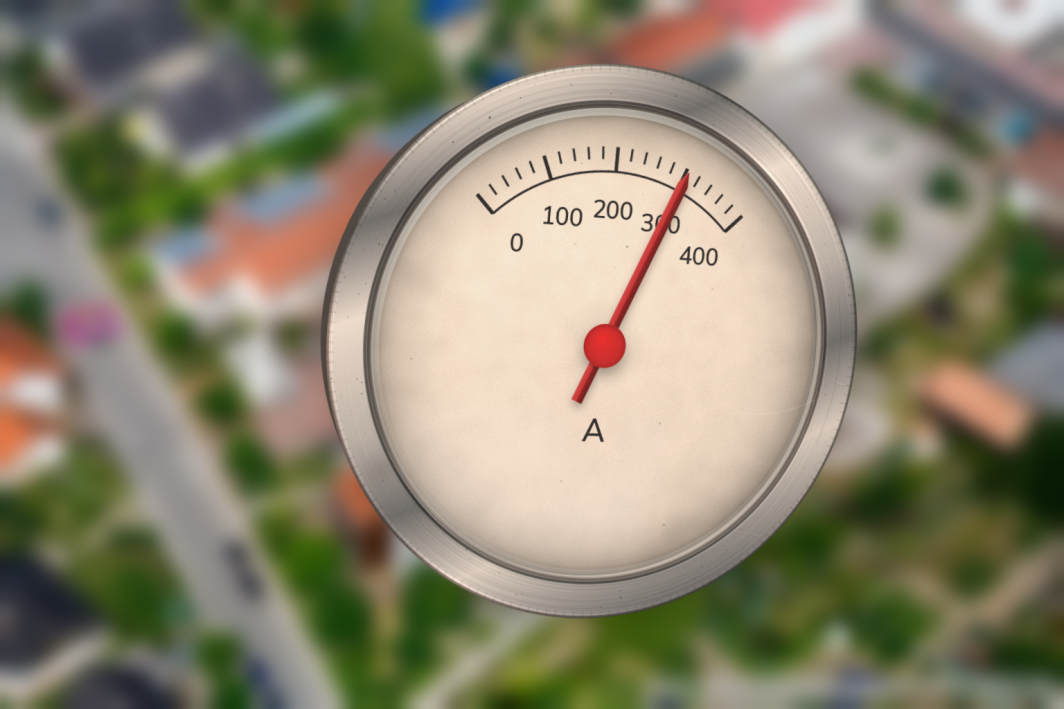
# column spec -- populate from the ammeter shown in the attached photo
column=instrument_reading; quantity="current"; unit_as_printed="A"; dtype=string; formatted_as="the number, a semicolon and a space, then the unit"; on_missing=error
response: 300; A
